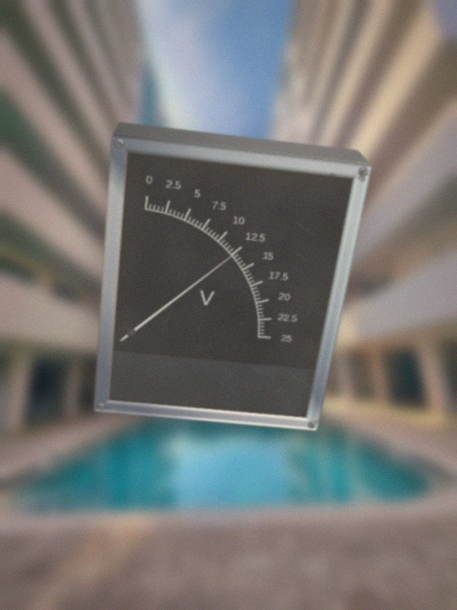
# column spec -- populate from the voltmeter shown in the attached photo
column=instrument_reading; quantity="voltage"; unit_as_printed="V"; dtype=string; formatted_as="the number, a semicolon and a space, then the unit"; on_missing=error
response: 12.5; V
